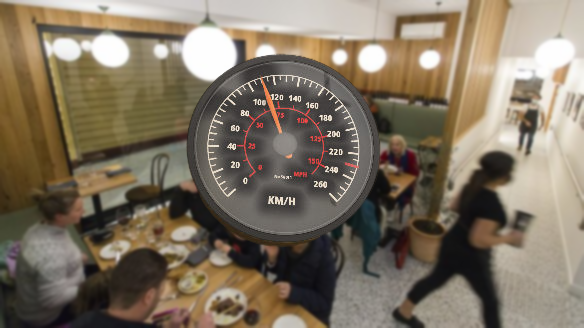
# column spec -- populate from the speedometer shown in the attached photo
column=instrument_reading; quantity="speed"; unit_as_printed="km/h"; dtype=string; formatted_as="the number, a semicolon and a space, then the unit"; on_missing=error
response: 110; km/h
